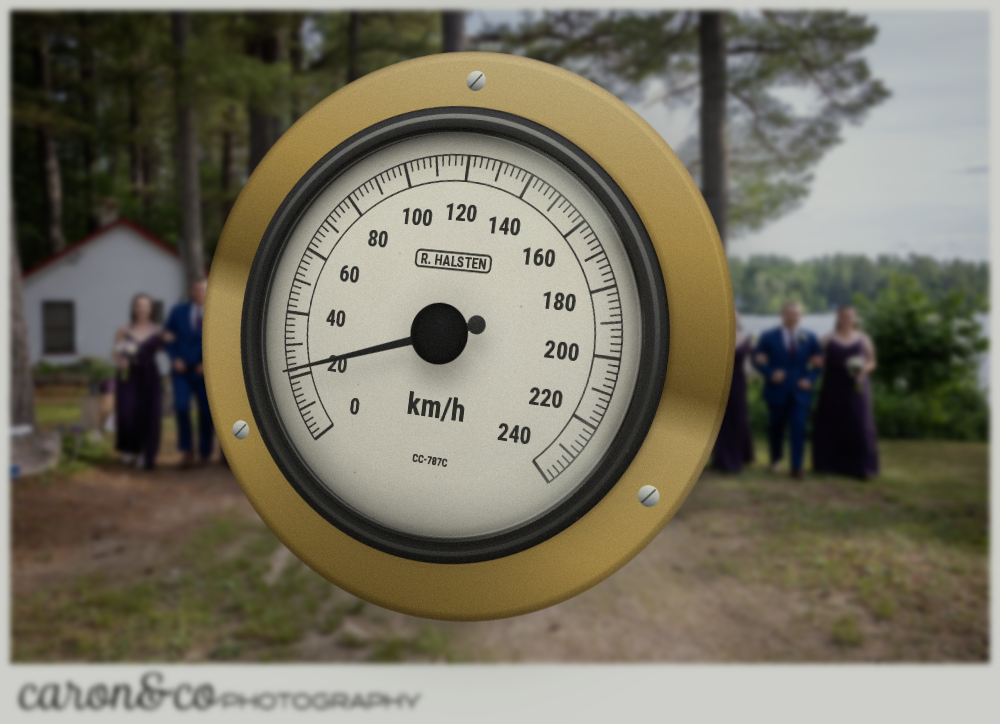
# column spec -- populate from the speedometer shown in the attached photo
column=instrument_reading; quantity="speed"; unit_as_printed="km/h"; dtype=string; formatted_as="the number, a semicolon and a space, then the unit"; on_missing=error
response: 22; km/h
